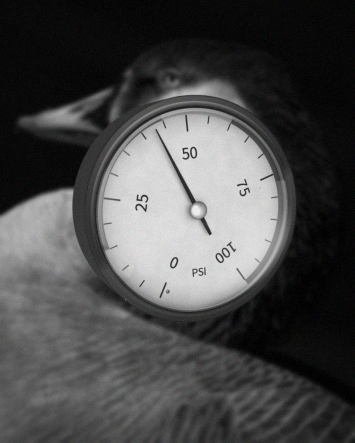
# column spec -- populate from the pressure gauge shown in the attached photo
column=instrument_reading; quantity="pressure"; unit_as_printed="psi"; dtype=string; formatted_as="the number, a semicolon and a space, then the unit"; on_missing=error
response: 42.5; psi
